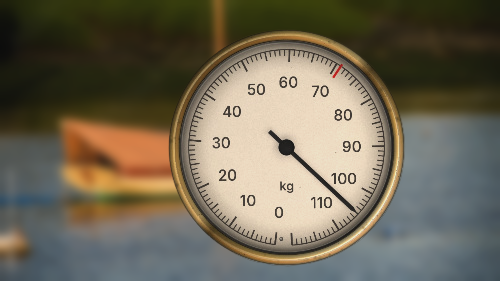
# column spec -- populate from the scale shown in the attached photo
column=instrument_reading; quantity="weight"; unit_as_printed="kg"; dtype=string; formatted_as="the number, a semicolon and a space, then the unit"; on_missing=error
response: 105; kg
